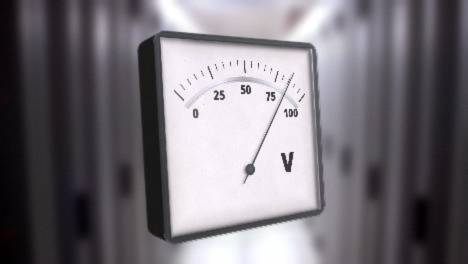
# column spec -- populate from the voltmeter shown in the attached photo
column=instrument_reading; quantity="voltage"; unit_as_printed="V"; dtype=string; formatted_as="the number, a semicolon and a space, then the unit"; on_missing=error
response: 85; V
